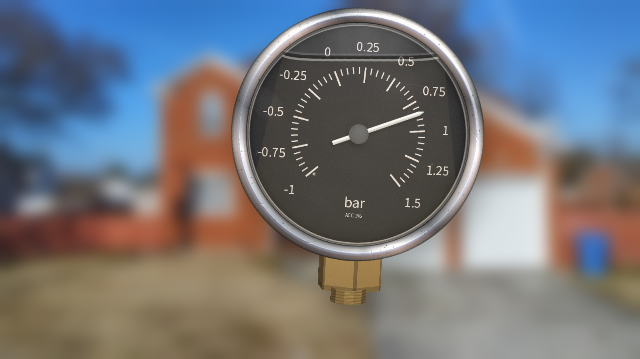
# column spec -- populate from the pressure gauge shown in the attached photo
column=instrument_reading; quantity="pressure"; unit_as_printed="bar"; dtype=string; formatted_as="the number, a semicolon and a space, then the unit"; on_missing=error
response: 0.85; bar
